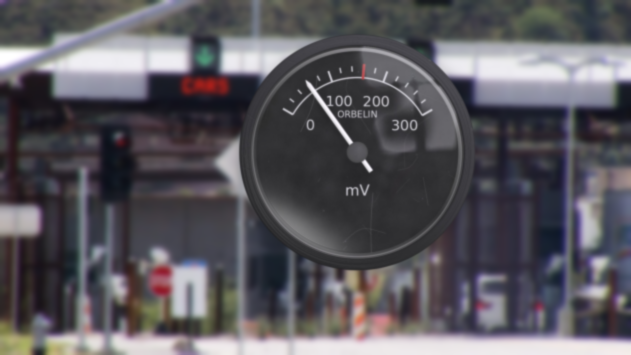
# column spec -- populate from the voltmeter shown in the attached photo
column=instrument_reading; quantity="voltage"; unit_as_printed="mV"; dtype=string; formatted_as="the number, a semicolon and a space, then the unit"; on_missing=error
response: 60; mV
